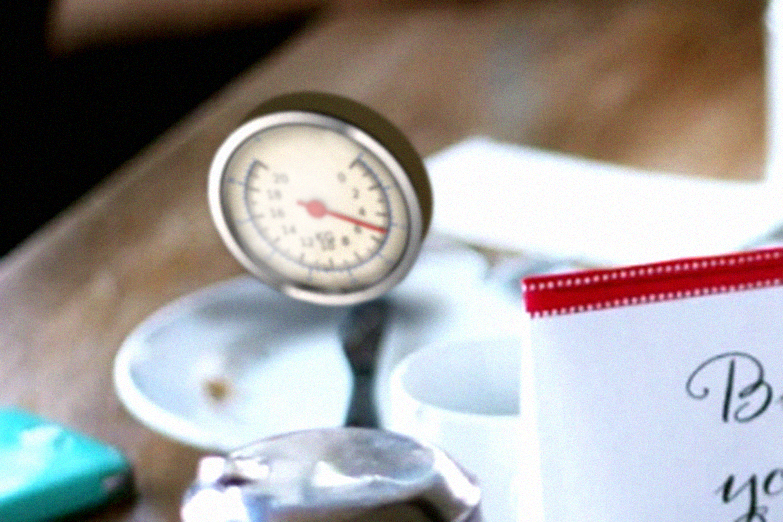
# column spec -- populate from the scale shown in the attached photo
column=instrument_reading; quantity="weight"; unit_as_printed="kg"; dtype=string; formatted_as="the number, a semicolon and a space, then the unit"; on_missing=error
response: 5; kg
